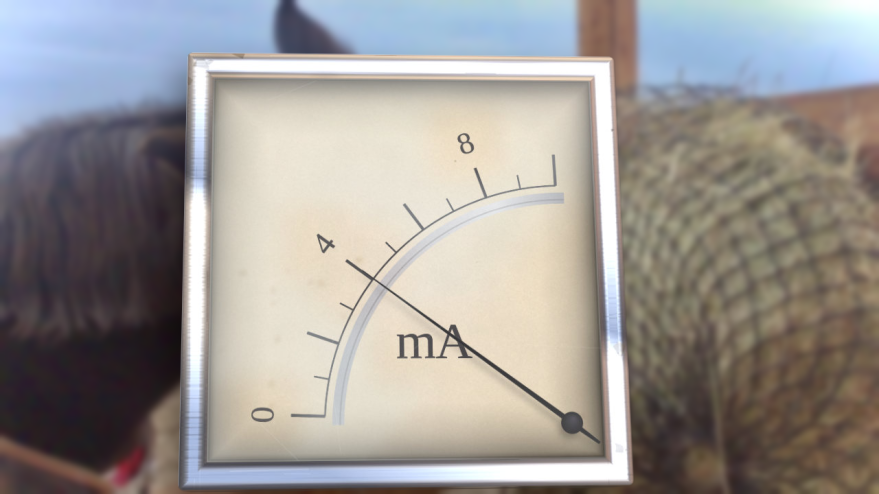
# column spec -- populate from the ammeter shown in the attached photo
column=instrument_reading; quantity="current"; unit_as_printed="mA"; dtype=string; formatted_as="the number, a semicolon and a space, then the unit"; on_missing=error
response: 4; mA
